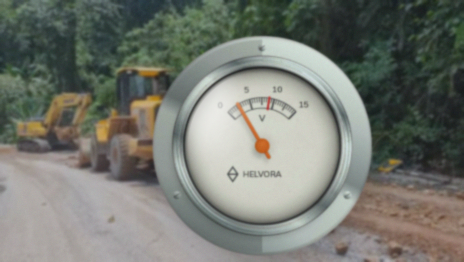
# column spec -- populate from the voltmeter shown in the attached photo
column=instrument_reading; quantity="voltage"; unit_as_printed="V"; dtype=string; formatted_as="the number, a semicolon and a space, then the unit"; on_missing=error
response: 2.5; V
